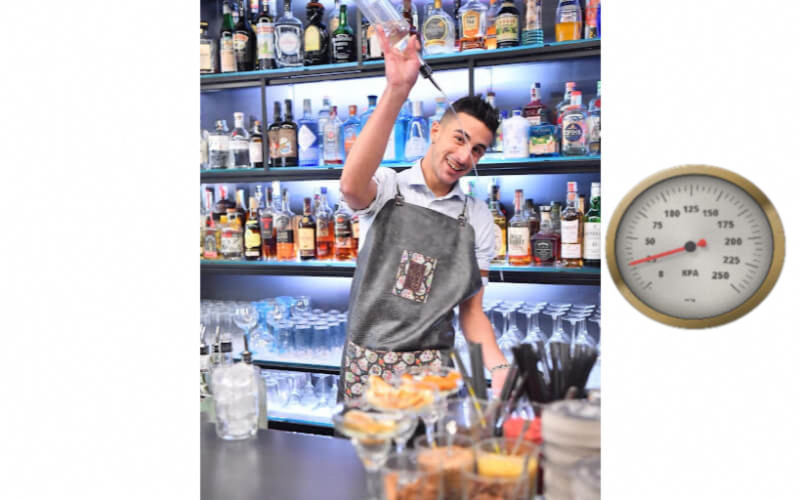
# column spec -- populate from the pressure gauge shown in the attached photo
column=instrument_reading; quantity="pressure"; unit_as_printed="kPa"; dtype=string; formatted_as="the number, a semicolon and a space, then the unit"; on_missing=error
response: 25; kPa
